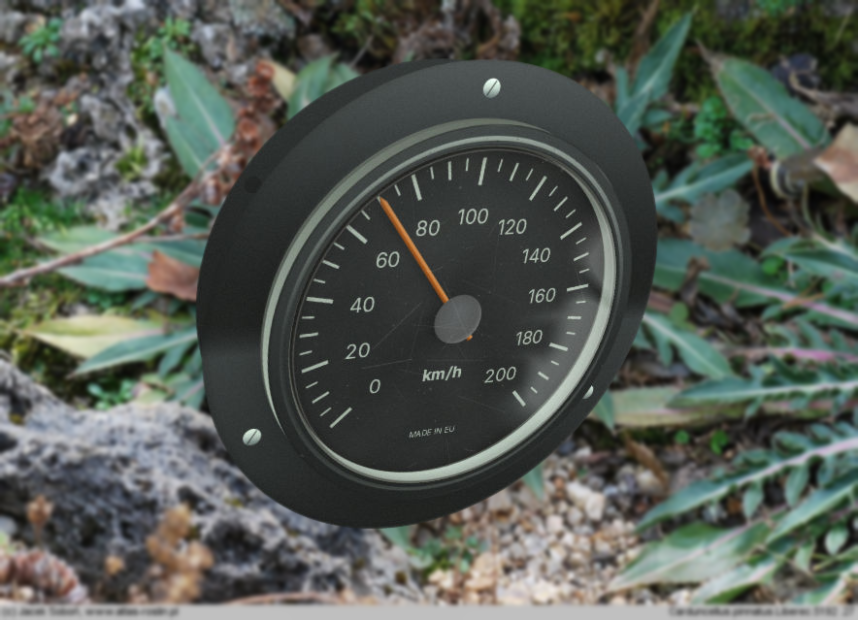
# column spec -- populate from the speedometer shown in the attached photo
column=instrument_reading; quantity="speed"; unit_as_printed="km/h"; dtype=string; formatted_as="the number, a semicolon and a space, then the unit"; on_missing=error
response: 70; km/h
